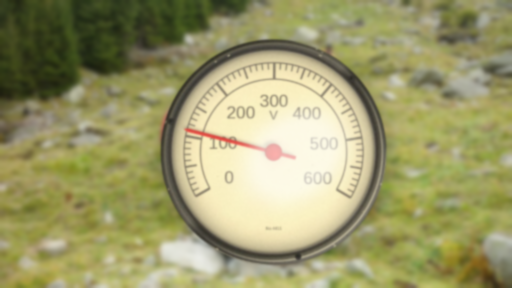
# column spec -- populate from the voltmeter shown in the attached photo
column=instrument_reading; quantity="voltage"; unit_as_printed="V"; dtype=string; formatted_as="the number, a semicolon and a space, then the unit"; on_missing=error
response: 110; V
